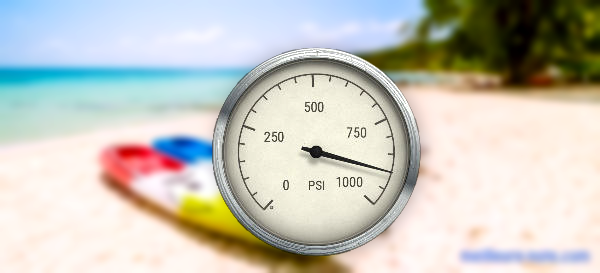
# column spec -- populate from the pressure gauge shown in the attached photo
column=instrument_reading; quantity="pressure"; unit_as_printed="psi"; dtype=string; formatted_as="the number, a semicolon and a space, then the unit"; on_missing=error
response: 900; psi
